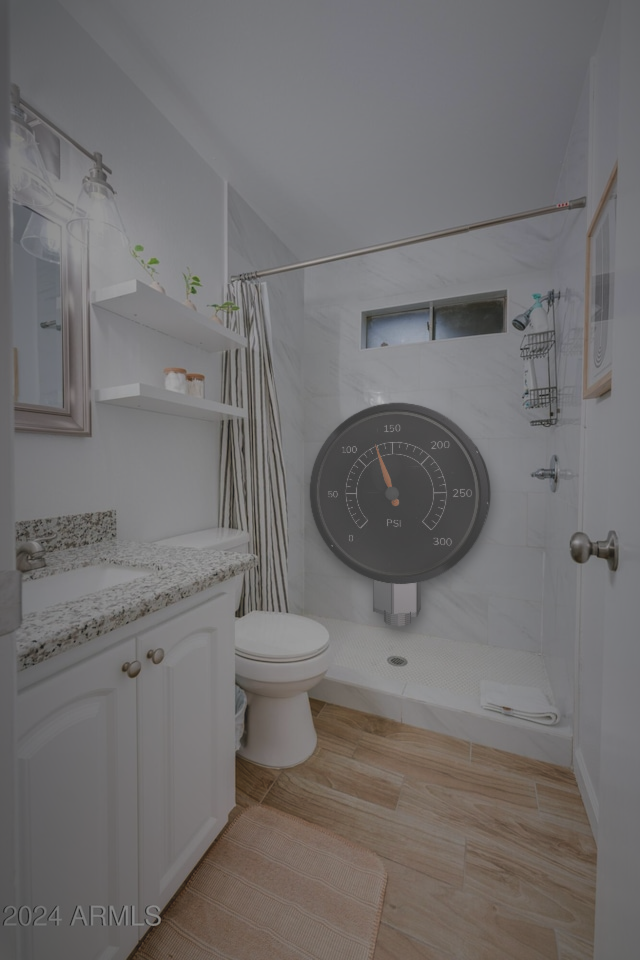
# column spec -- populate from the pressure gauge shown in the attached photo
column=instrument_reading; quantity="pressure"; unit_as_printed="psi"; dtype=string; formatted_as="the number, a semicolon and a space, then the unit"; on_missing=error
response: 130; psi
